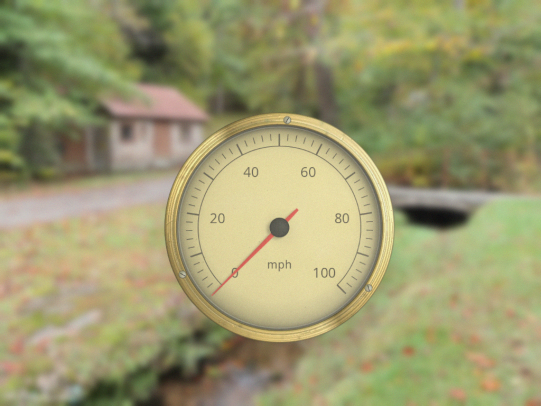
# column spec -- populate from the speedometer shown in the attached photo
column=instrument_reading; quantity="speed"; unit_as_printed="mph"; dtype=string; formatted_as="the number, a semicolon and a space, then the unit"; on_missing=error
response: 0; mph
